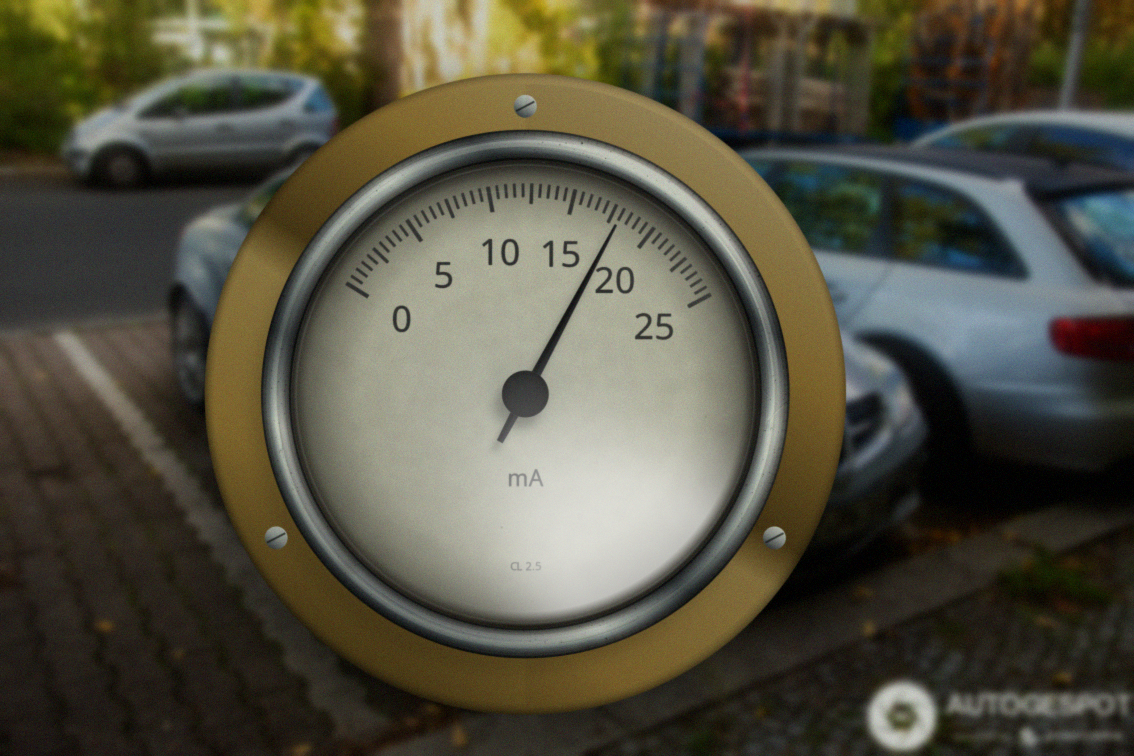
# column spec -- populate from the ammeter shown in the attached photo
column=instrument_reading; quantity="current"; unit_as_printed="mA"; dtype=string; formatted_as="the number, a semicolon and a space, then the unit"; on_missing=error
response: 18; mA
